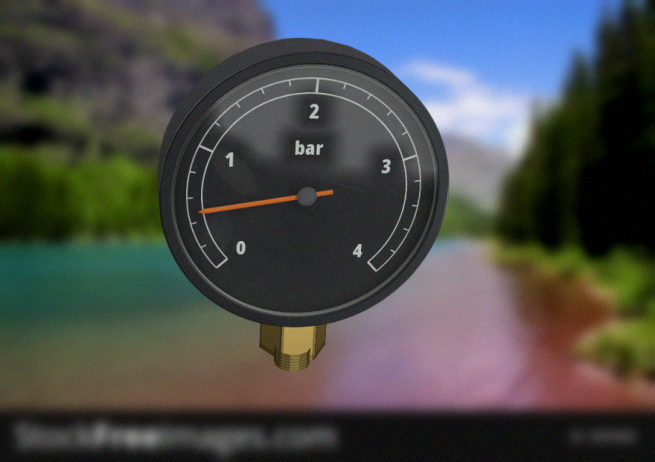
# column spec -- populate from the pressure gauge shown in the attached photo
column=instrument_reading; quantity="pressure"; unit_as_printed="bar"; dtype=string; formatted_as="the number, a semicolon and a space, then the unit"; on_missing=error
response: 0.5; bar
